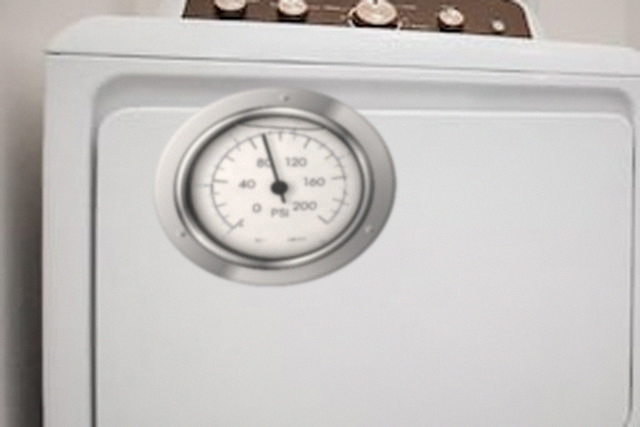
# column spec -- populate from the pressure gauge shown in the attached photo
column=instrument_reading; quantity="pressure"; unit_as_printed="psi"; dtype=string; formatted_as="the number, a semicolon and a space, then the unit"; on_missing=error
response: 90; psi
